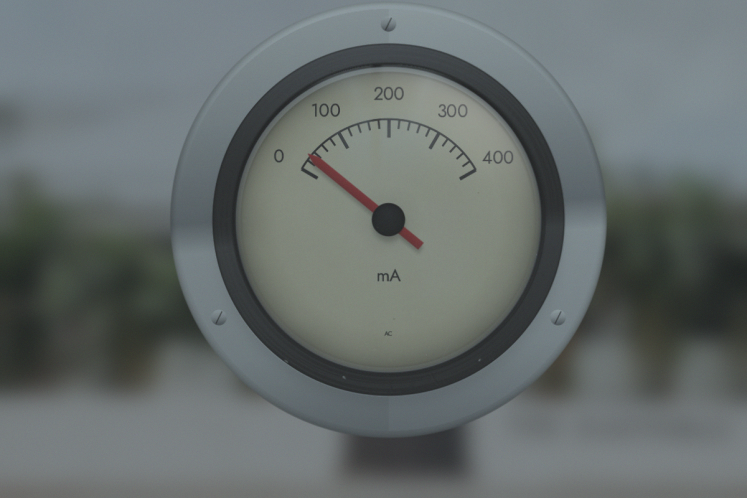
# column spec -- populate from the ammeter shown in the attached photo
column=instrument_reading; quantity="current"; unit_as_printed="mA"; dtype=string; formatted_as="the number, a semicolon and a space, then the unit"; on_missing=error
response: 30; mA
